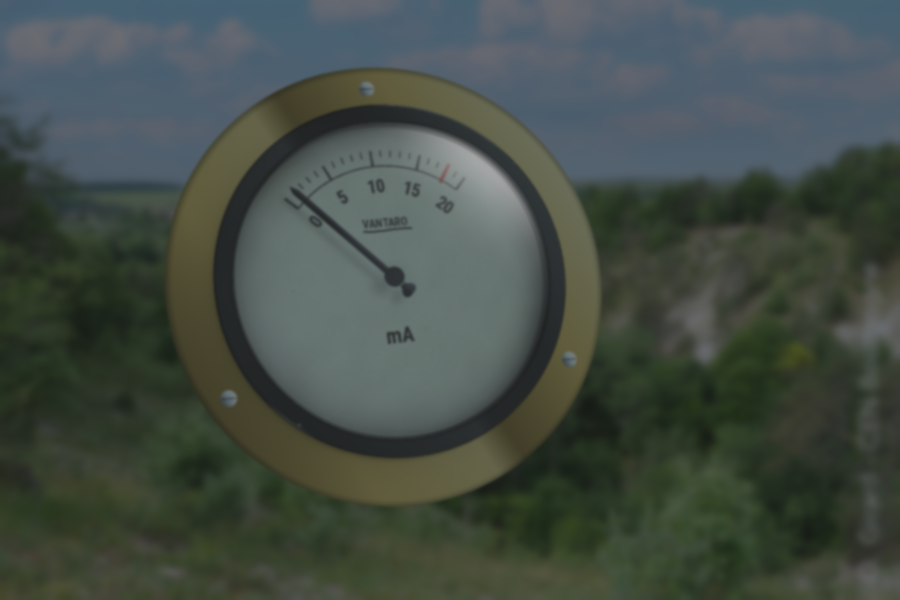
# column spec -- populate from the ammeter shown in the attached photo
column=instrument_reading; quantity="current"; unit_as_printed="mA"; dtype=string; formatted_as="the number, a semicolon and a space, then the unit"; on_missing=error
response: 1; mA
